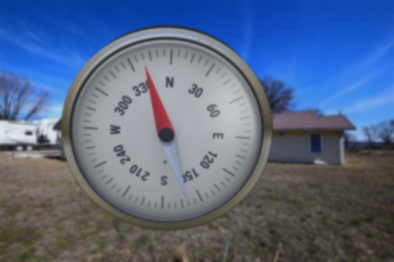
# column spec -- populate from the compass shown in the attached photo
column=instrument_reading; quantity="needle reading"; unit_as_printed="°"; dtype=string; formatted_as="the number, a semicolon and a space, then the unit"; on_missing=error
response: 340; °
